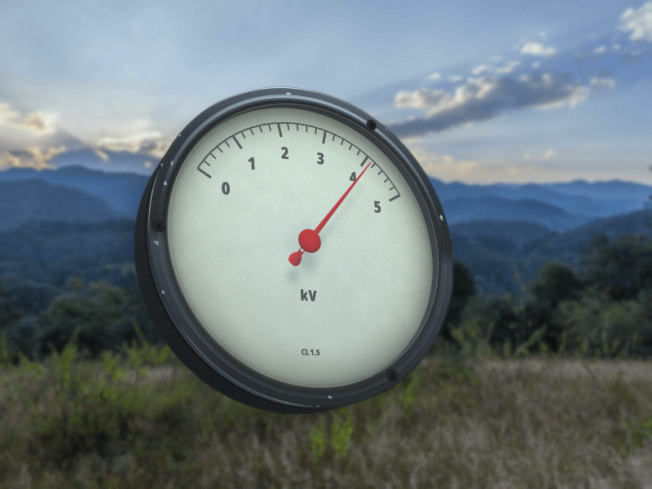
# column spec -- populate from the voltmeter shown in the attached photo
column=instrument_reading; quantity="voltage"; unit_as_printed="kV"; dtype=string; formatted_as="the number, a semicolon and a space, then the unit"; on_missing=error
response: 4.1; kV
